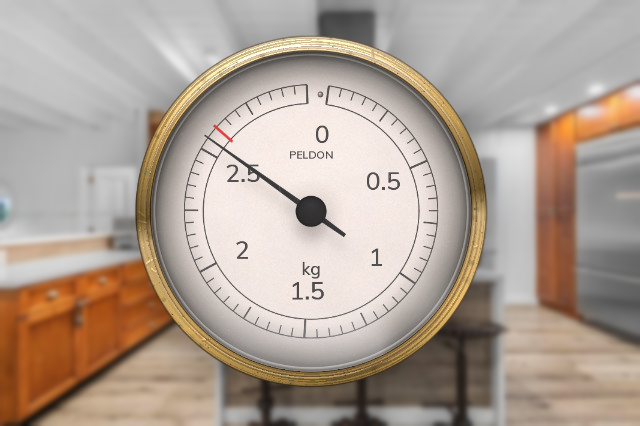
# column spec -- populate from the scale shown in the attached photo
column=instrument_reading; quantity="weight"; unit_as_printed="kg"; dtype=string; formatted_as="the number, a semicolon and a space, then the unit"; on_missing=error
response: 2.55; kg
